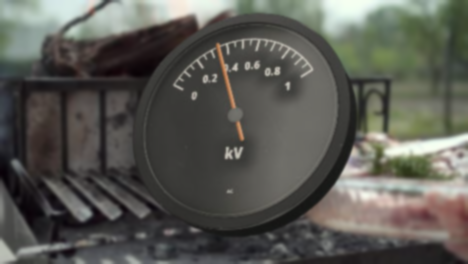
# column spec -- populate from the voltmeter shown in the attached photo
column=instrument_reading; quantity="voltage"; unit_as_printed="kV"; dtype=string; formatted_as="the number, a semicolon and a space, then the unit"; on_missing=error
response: 0.35; kV
